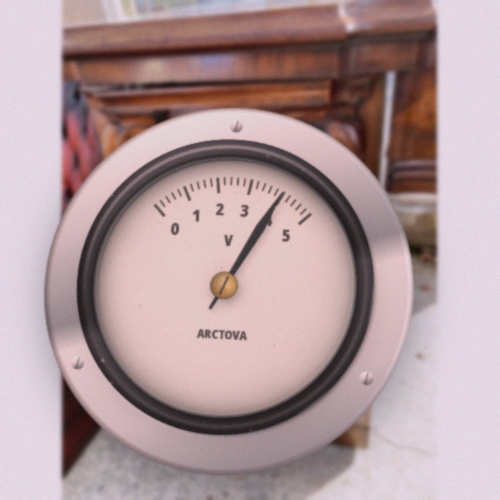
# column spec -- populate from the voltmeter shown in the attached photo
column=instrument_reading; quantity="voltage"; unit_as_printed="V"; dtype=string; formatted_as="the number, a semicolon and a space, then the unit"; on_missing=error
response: 4; V
